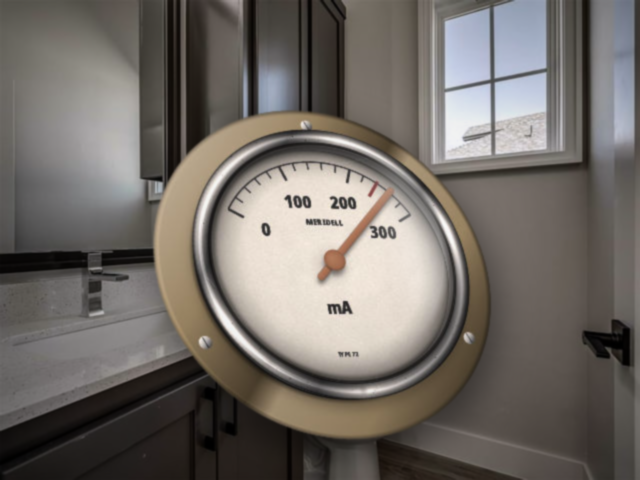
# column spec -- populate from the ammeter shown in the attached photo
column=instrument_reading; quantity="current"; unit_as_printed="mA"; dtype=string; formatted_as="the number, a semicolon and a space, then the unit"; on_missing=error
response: 260; mA
